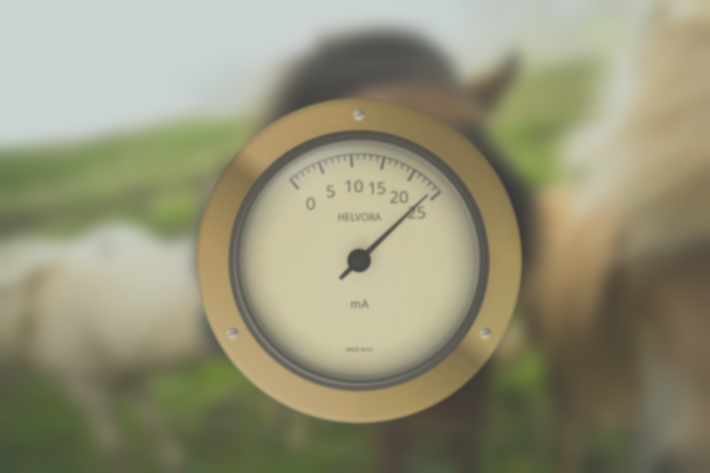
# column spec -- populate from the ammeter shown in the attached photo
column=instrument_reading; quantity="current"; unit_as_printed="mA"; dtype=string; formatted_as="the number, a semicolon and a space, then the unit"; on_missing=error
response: 24; mA
